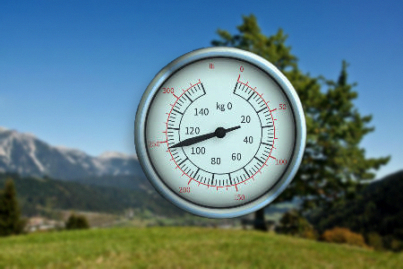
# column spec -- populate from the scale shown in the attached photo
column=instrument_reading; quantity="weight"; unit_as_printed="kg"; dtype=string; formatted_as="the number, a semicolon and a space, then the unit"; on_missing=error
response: 110; kg
